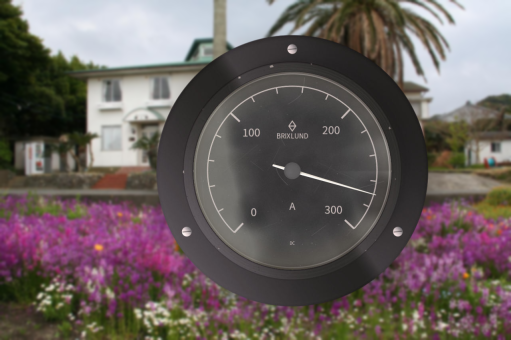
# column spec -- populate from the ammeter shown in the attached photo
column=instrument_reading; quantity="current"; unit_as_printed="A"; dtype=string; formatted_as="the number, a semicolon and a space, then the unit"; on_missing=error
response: 270; A
